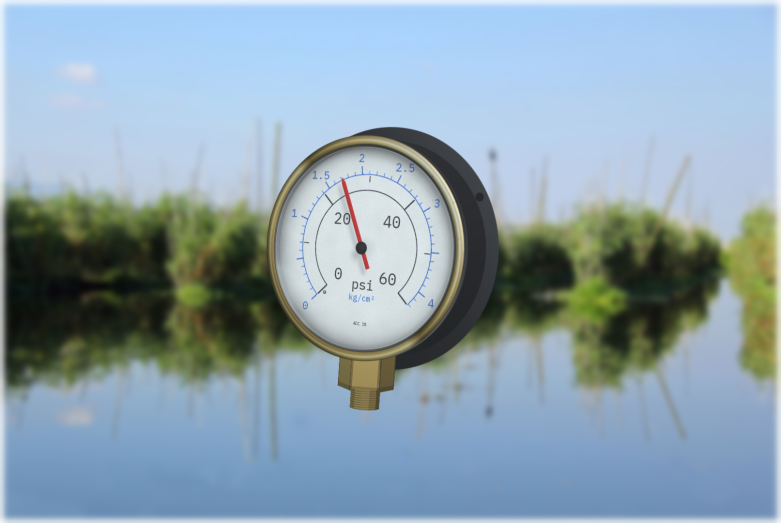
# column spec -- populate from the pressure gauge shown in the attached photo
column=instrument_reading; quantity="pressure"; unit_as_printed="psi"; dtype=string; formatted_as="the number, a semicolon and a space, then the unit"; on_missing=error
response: 25; psi
